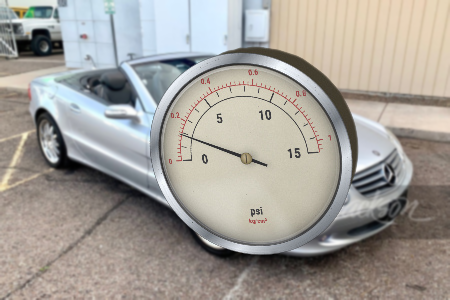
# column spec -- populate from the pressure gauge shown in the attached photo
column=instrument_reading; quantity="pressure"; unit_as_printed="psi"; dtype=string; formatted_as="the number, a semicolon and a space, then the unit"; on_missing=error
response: 2; psi
